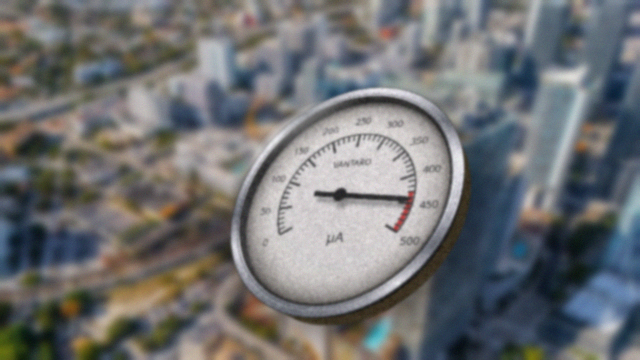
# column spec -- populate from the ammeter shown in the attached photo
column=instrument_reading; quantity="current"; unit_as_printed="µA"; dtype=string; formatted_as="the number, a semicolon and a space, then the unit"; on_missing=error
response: 450; µA
